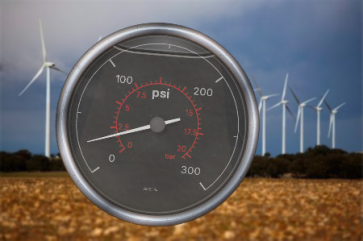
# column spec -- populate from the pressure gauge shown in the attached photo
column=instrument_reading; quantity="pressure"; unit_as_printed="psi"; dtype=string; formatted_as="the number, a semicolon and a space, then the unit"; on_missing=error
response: 25; psi
